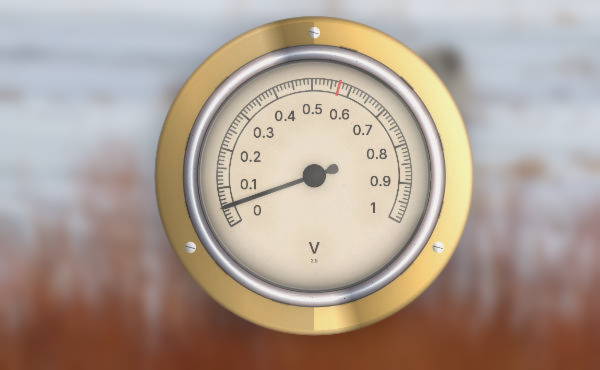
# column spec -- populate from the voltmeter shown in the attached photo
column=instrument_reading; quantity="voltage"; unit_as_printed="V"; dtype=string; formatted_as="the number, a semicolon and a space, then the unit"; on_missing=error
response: 0.05; V
